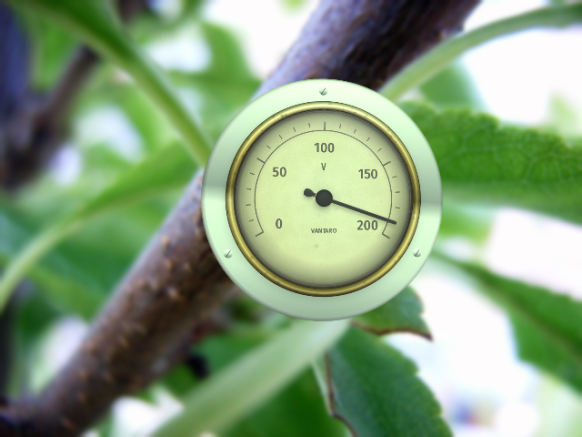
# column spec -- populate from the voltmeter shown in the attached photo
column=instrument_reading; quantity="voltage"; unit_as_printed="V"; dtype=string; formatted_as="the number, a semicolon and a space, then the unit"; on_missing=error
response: 190; V
